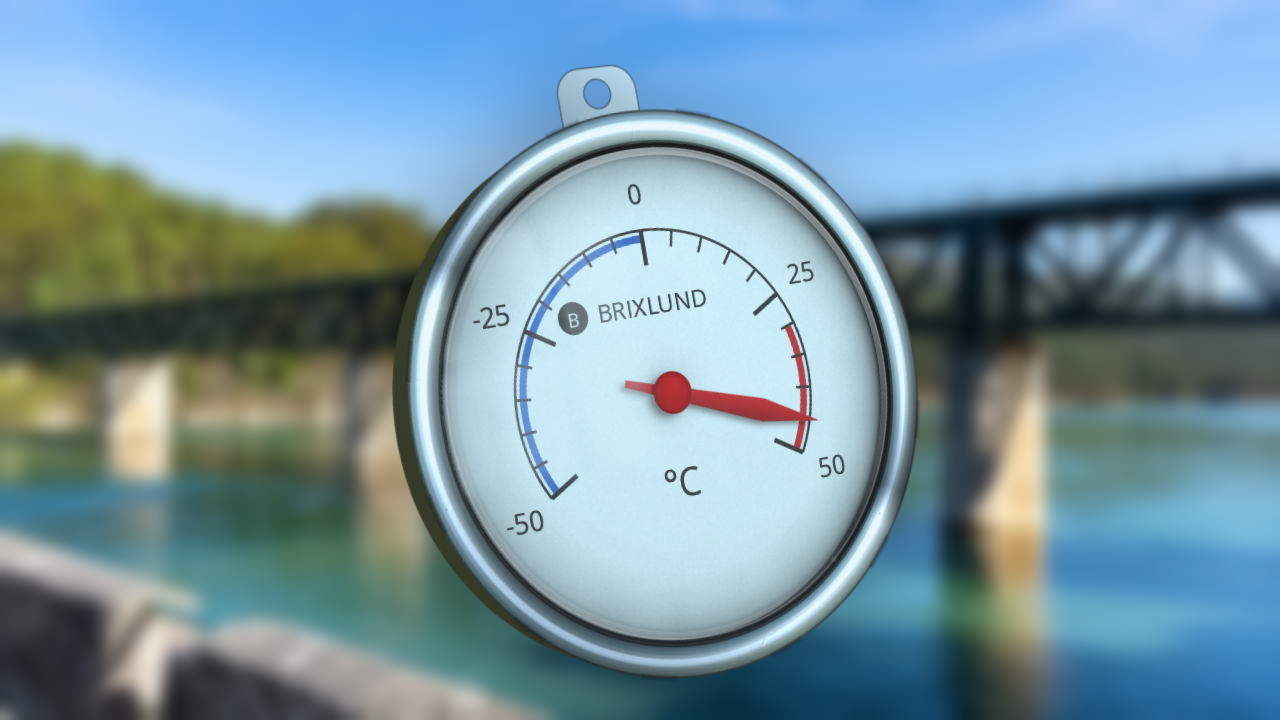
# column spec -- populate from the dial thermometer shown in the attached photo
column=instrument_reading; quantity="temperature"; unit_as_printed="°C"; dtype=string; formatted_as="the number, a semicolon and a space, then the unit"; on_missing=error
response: 45; °C
